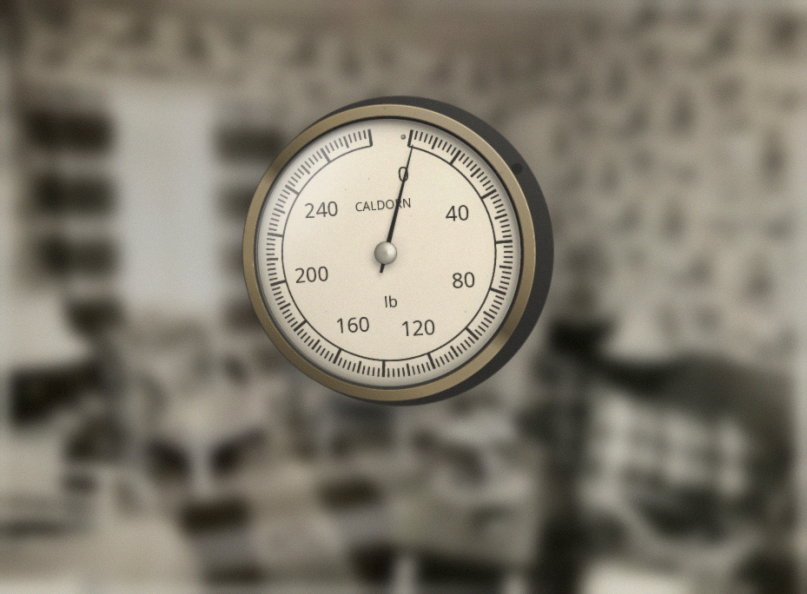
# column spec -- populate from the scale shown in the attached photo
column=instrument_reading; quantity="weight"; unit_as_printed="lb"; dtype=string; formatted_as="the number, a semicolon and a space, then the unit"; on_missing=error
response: 2; lb
